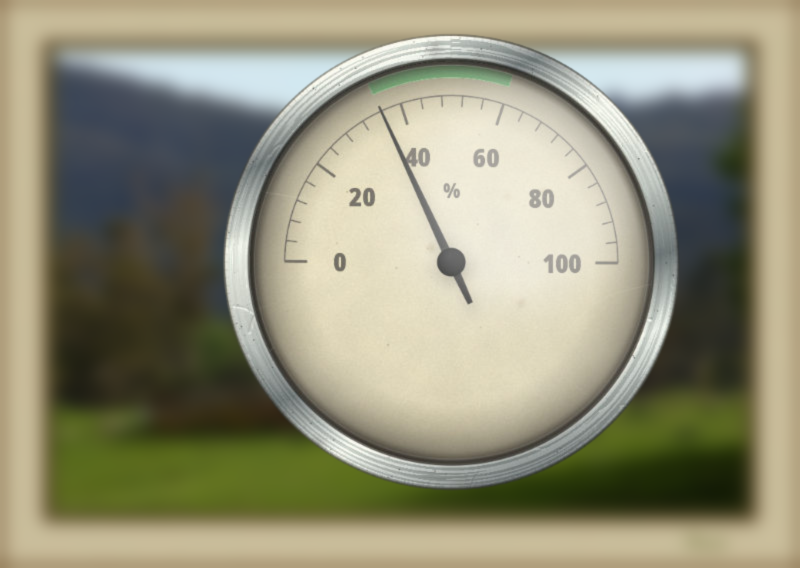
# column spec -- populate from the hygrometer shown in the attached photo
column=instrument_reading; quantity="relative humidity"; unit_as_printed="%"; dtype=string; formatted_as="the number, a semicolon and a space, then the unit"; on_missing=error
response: 36; %
